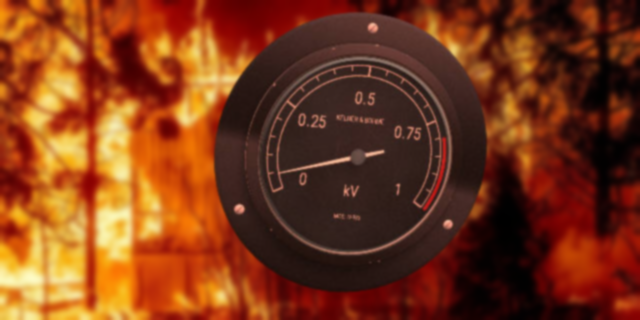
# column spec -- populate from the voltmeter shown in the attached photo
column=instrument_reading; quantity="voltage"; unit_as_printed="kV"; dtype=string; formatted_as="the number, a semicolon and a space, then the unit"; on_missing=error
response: 0.05; kV
